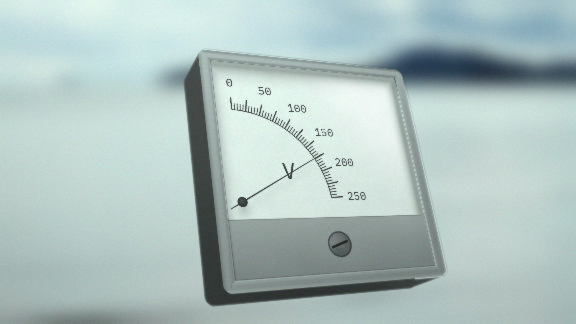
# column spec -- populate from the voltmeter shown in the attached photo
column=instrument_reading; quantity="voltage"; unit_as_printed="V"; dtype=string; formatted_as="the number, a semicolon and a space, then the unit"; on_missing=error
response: 175; V
